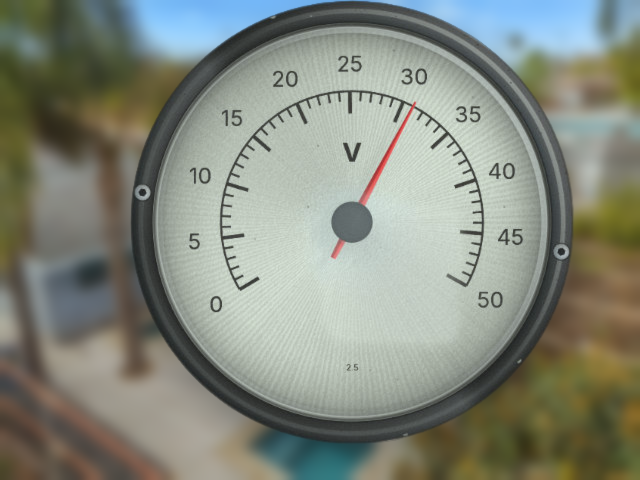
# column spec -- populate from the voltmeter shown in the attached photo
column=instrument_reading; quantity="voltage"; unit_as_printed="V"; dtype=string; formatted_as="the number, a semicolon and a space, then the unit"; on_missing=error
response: 31; V
